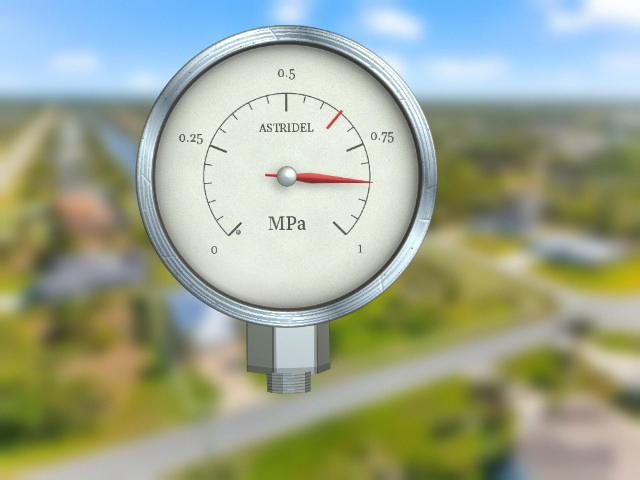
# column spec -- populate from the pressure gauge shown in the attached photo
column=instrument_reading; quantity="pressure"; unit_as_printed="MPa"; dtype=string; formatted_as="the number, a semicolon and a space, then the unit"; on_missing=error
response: 0.85; MPa
